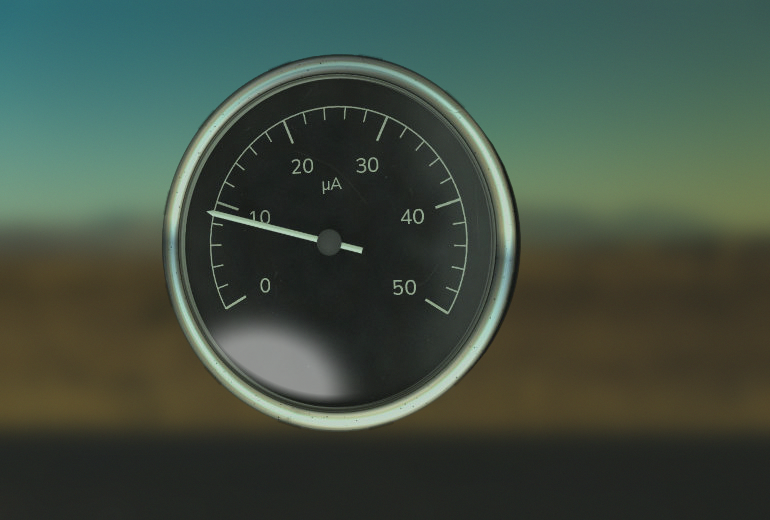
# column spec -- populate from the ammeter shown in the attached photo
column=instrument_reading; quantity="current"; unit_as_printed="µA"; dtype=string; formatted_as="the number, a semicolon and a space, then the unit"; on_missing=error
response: 9; µA
